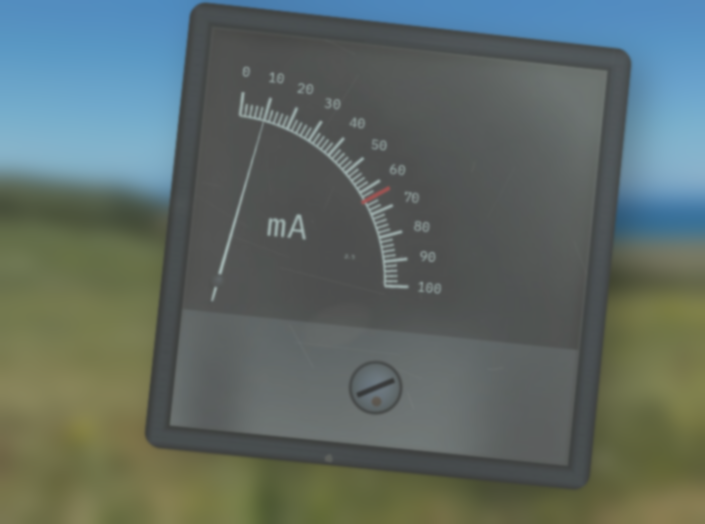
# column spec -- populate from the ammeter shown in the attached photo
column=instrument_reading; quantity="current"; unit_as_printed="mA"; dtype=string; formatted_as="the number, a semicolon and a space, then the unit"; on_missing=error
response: 10; mA
